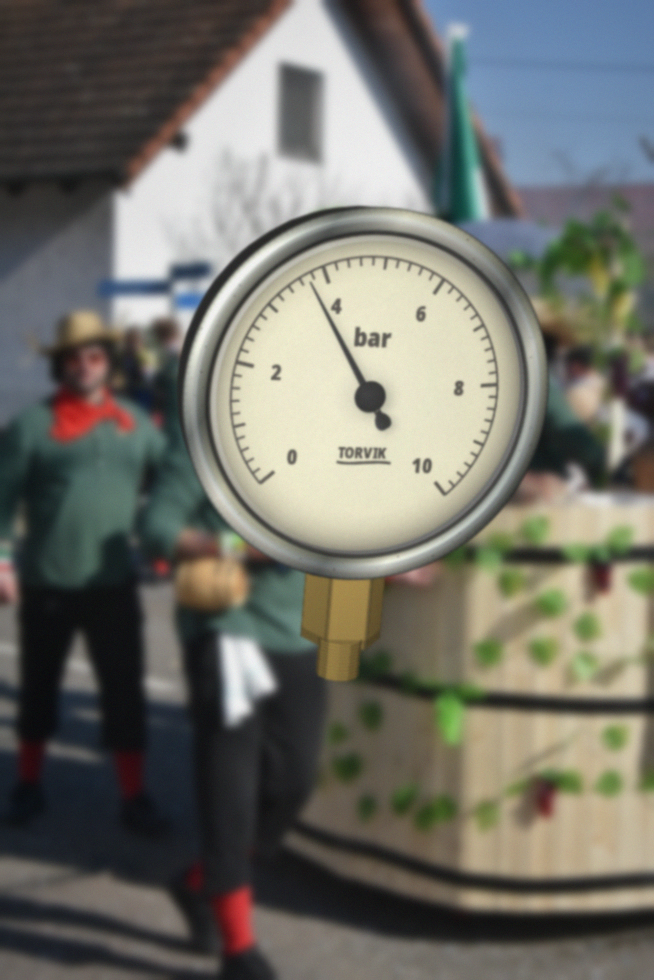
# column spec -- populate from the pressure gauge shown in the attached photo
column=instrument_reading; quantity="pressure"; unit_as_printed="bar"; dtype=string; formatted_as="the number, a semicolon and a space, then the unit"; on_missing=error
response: 3.7; bar
